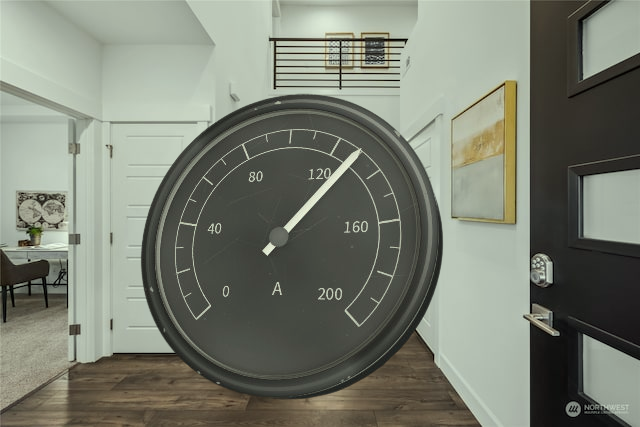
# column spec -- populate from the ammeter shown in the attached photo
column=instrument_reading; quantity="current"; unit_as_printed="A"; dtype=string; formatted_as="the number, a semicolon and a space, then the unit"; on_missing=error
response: 130; A
